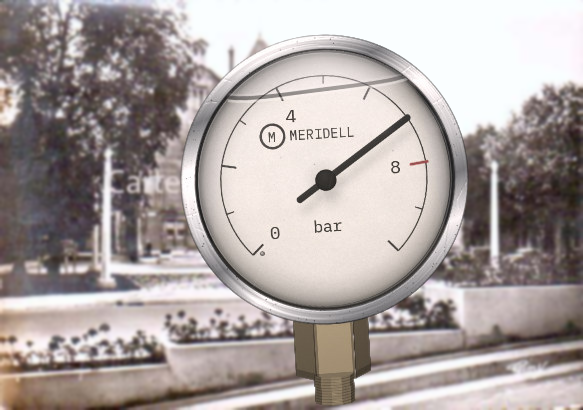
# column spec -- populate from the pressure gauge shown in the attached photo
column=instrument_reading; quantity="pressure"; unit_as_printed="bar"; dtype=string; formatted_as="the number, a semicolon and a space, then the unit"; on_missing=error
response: 7; bar
